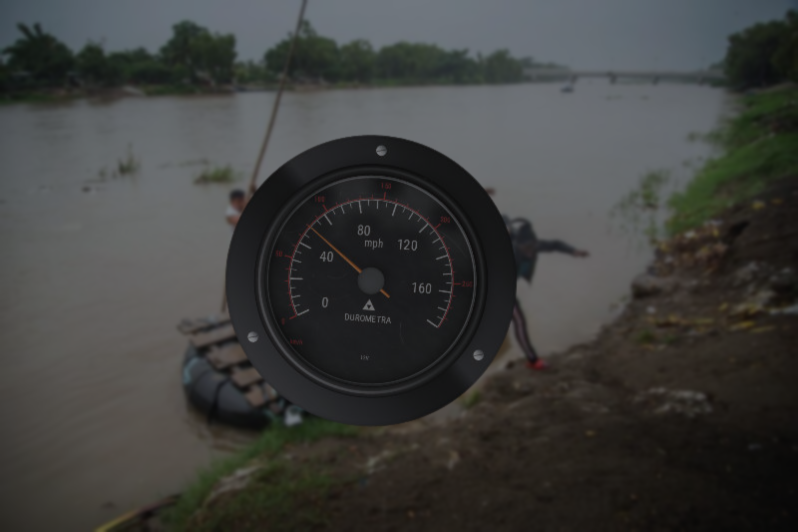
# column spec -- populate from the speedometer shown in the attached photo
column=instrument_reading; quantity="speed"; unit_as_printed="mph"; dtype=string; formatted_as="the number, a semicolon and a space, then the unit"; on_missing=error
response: 50; mph
